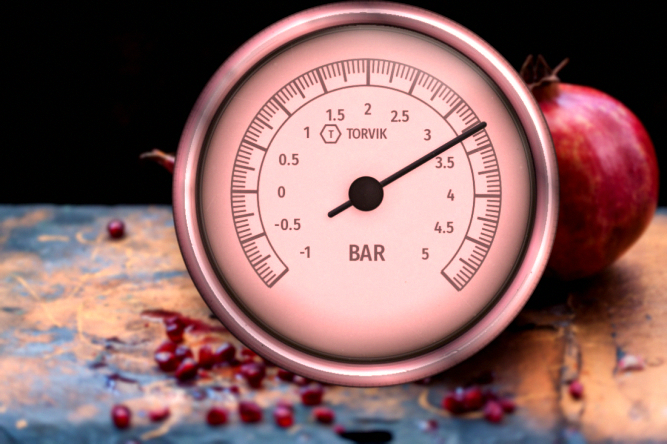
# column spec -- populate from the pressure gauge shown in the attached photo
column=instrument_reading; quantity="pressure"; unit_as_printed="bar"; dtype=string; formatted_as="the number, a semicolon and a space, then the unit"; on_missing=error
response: 3.3; bar
